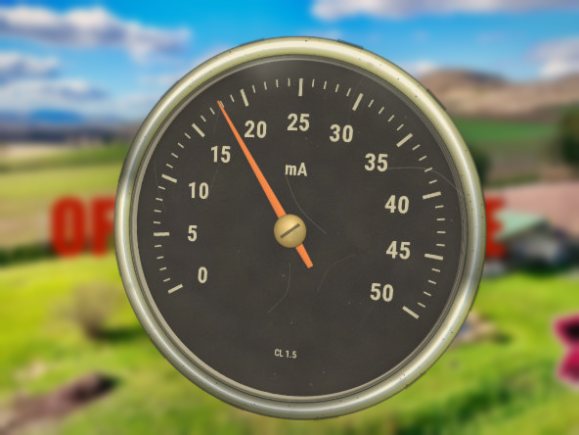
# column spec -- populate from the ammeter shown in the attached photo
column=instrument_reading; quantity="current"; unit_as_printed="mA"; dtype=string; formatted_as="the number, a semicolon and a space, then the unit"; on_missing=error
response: 18; mA
